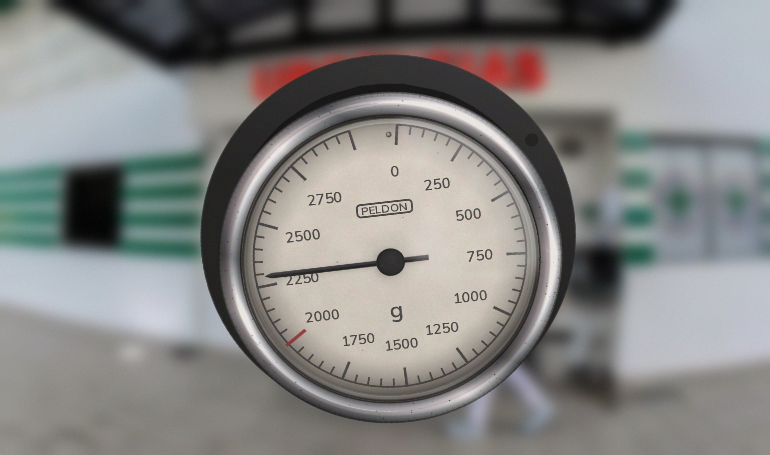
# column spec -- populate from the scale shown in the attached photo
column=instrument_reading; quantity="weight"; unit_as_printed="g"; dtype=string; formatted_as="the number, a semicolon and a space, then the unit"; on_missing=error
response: 2300; g
